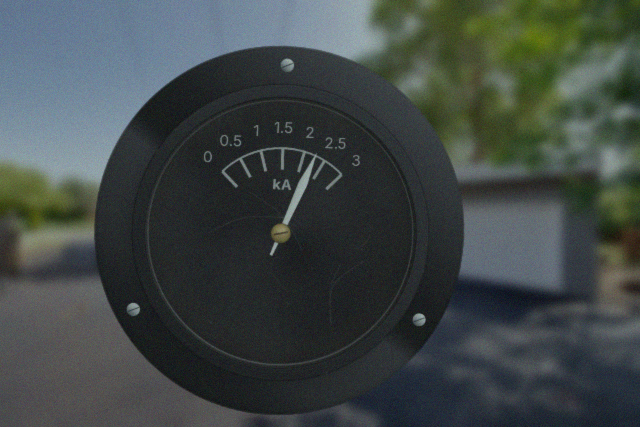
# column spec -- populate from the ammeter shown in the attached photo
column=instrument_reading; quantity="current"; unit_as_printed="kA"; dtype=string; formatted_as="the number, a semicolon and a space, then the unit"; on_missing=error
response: 2.25; kA
